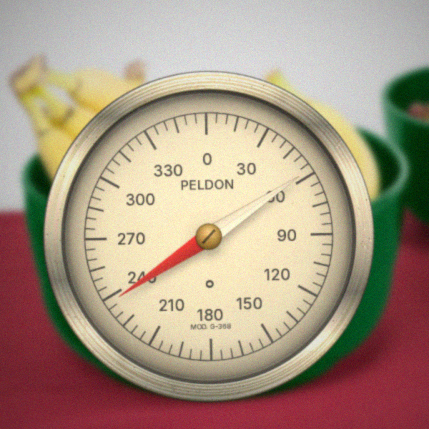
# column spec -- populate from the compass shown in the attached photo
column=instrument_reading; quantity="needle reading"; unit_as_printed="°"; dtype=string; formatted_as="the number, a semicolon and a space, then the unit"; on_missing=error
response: 237.5; °
